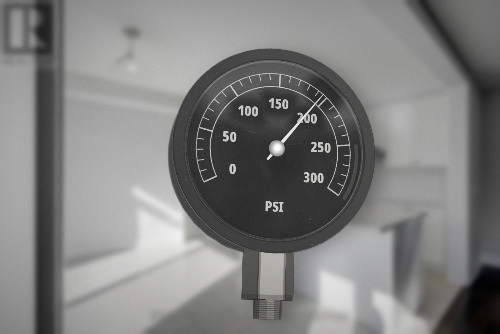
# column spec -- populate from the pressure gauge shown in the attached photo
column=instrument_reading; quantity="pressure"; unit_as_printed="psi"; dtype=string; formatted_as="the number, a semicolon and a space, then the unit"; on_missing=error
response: 195; psi
